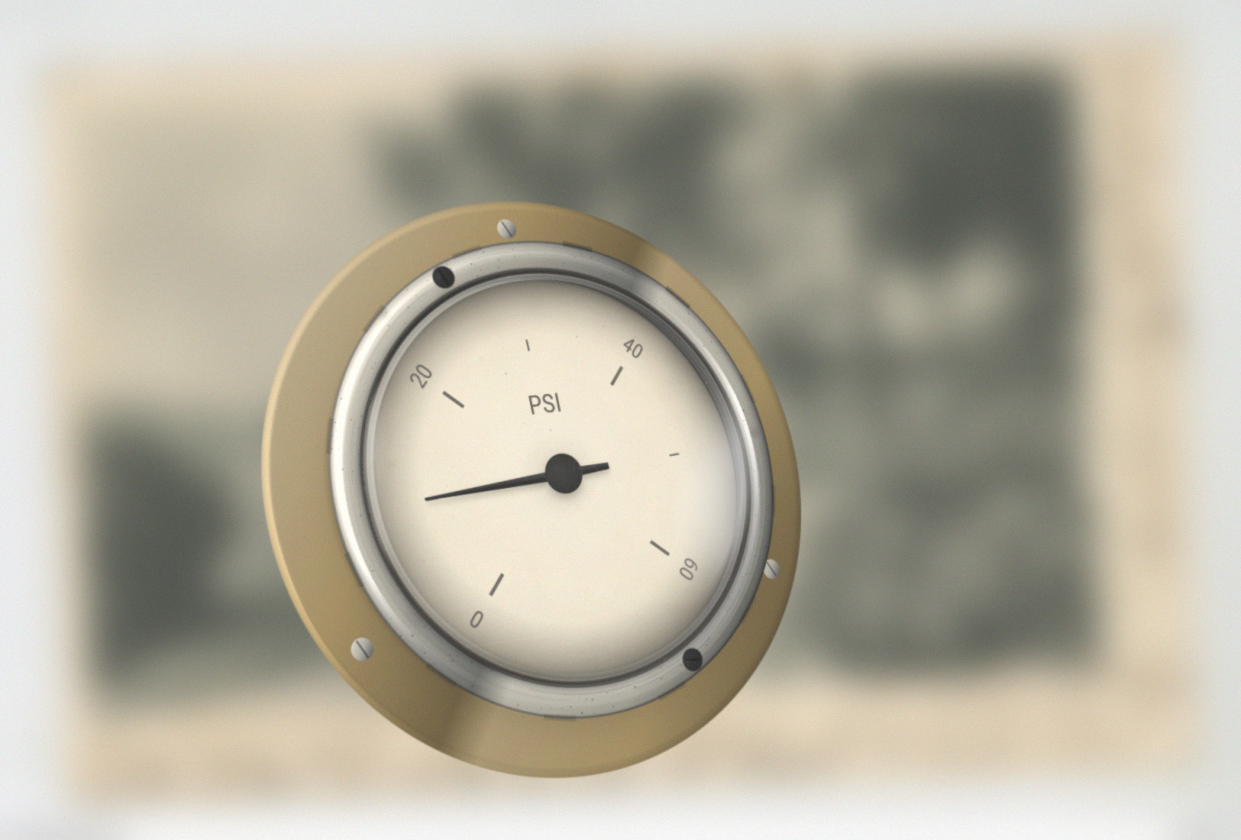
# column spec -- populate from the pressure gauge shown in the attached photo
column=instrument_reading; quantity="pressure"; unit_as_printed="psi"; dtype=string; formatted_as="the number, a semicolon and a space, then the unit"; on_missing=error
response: 10; psi
